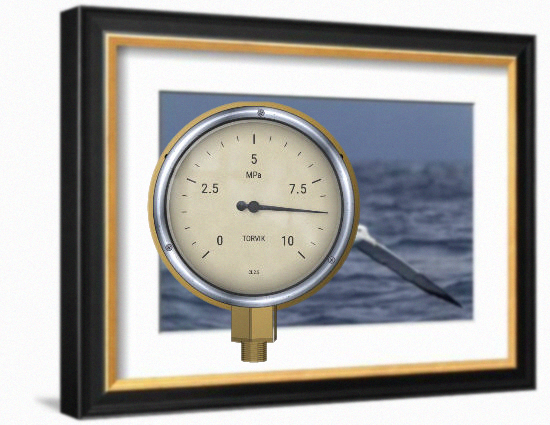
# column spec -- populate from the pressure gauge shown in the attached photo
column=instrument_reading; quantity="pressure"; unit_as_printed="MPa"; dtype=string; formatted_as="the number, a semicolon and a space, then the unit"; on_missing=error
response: 8.5; MPa
